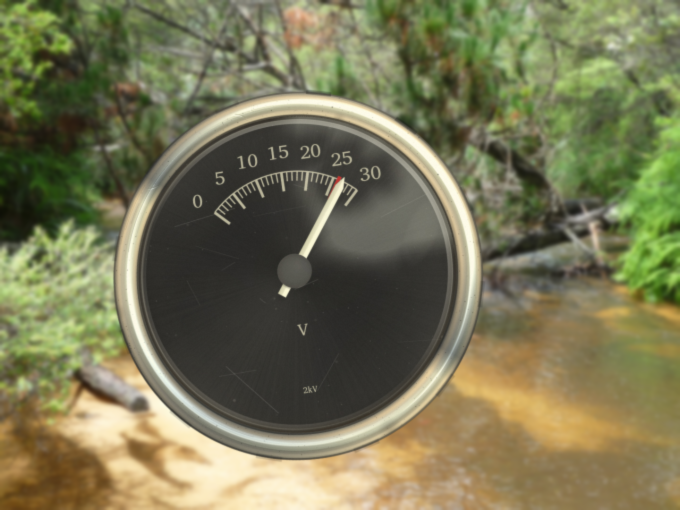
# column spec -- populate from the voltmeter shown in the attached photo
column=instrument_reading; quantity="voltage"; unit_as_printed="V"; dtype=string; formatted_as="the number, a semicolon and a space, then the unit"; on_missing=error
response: 27; V
